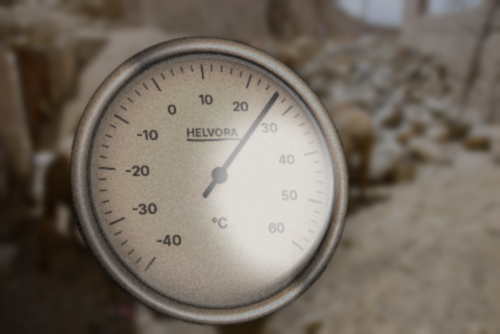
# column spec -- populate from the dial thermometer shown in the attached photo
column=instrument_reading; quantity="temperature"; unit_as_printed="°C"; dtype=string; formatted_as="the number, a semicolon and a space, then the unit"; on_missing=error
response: 26; °C
